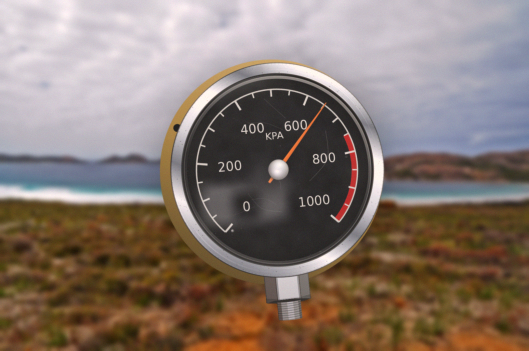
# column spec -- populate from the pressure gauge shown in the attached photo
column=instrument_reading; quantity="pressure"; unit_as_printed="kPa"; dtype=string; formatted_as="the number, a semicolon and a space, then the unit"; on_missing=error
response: 650; kPa
